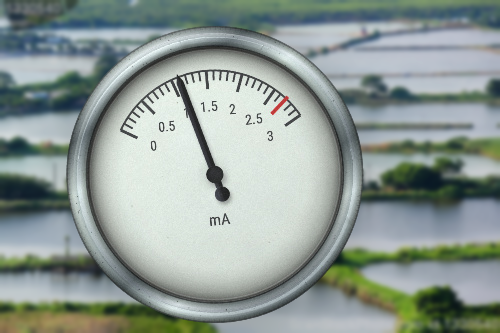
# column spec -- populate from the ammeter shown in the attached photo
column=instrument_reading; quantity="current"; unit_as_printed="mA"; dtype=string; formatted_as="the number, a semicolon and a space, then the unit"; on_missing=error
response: 1.1; mA
